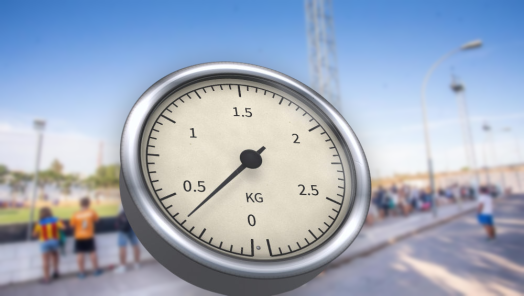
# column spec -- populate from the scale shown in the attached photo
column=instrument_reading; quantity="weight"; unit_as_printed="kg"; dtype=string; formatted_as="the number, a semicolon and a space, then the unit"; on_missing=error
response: 0.35; kg
